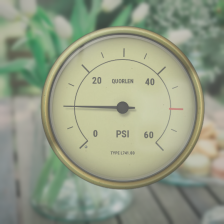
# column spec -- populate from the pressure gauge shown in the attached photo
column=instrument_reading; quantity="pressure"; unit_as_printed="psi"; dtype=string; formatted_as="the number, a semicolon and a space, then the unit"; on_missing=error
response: 10; psi
